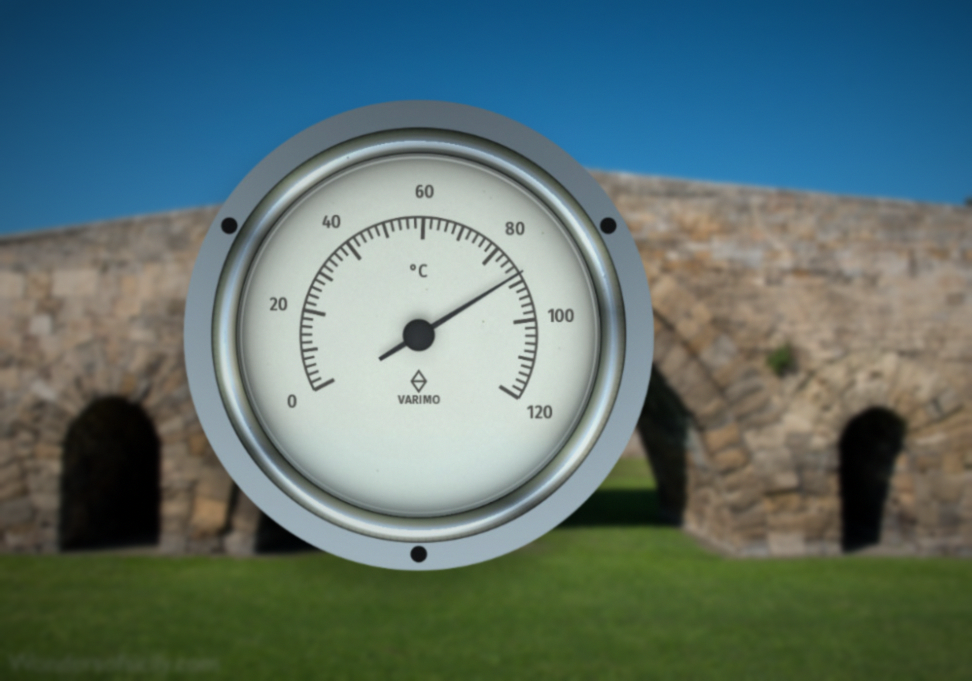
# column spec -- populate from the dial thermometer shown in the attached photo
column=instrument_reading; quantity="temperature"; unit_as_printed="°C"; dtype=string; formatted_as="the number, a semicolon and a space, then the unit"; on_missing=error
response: 88; °C
